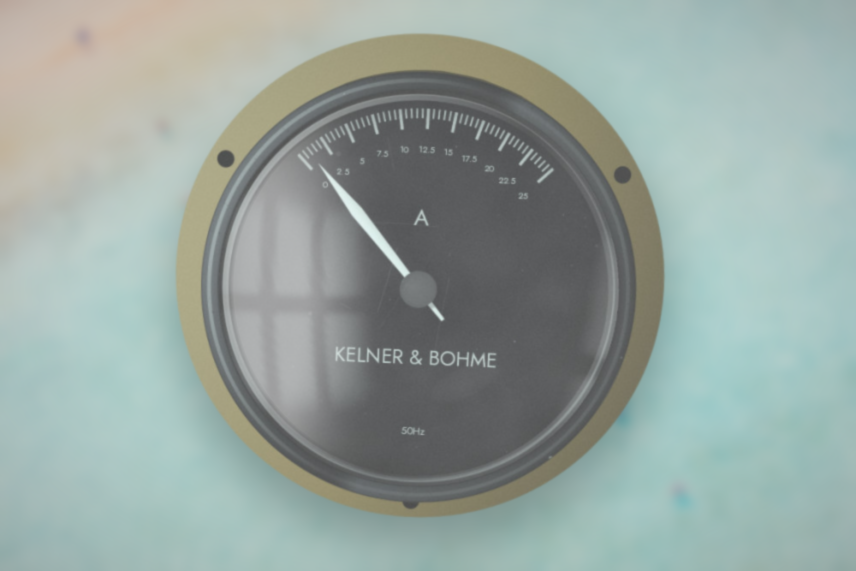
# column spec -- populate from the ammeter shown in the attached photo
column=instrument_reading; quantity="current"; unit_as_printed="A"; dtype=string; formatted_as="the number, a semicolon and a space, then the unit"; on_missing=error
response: 1; A
